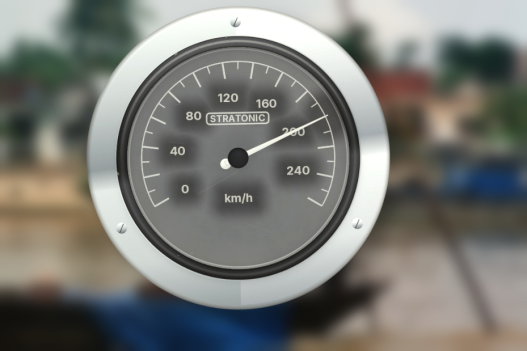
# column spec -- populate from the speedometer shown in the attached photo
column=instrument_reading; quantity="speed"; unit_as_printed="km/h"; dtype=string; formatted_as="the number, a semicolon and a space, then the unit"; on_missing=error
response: 200; km/h
